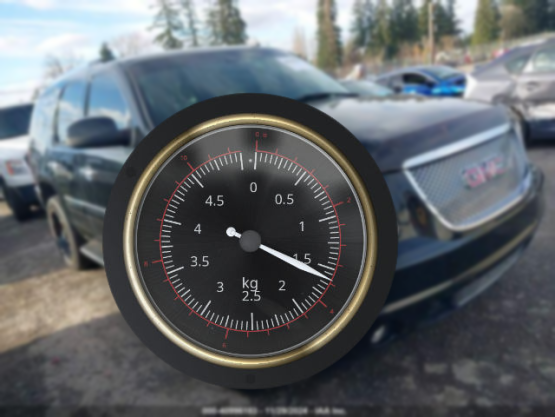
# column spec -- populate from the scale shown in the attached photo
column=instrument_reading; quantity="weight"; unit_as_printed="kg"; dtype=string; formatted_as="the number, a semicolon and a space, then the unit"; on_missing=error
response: 1.6; kg
